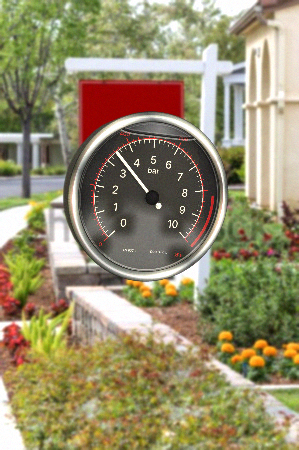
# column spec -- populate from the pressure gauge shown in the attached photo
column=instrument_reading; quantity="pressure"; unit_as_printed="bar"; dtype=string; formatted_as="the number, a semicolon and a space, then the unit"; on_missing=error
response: 3.4; bar
